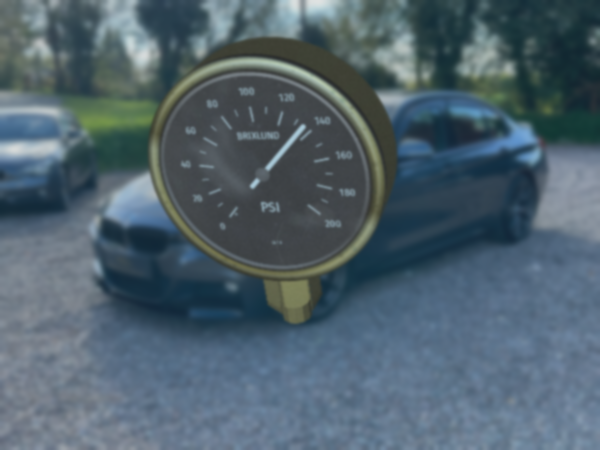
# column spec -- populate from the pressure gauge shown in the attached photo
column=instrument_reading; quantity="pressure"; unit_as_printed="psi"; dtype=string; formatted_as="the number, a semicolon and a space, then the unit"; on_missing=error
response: 135; psi
